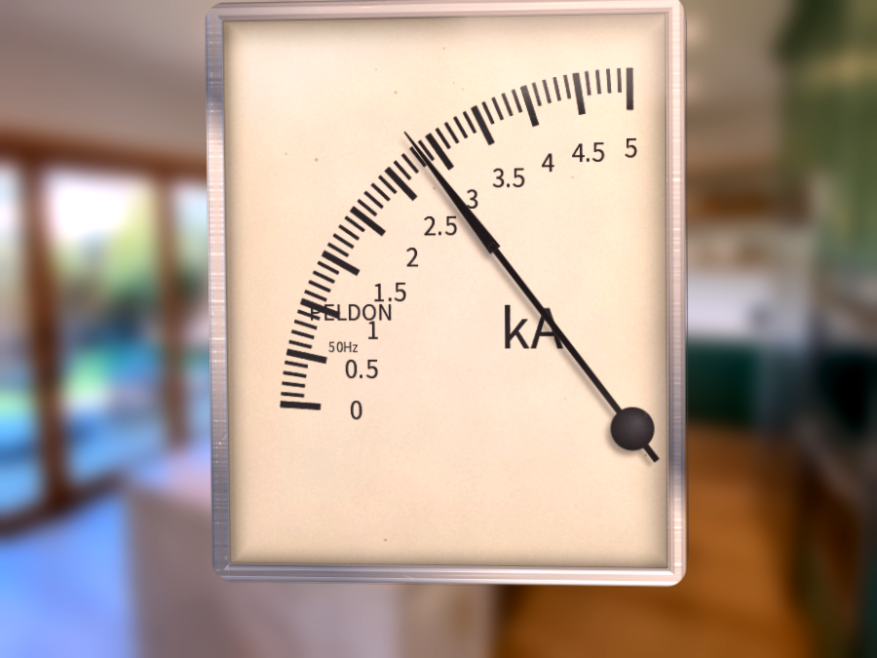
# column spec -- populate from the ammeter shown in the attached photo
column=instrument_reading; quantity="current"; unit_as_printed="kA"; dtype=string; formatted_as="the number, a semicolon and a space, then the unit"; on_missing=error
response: 2.85; kA
